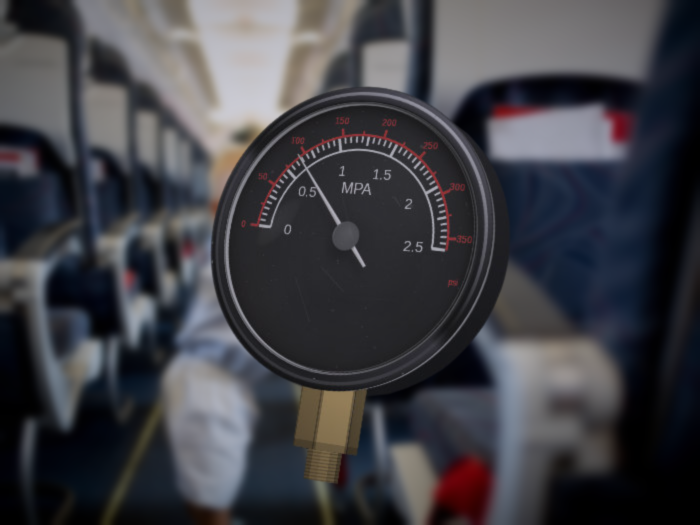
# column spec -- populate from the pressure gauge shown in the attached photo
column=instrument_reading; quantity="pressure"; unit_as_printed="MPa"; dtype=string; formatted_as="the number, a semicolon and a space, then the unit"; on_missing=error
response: 0.65; MPa
